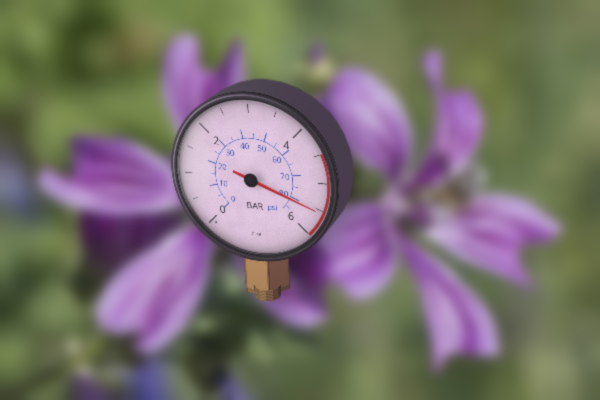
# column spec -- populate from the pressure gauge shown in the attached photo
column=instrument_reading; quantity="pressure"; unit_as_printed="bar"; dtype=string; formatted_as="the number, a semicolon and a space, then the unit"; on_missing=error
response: 5.5; bar
